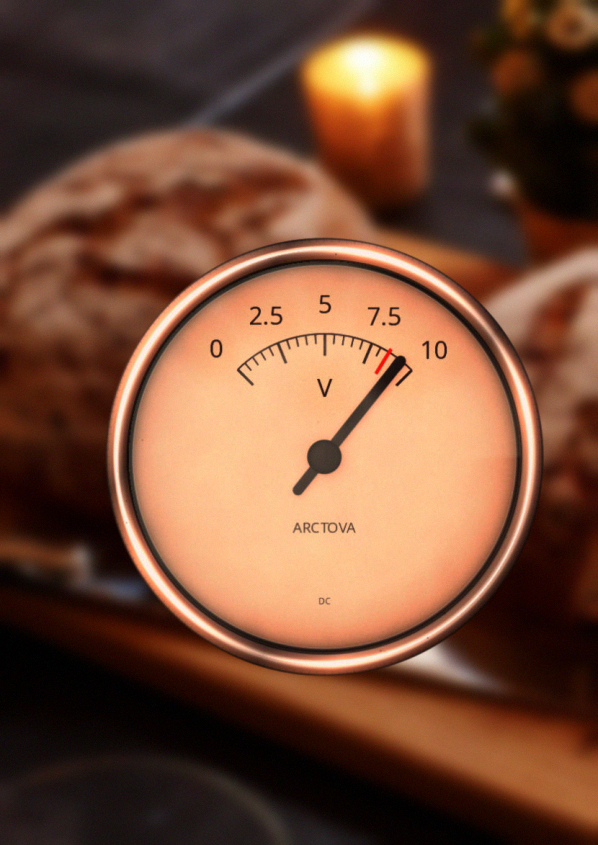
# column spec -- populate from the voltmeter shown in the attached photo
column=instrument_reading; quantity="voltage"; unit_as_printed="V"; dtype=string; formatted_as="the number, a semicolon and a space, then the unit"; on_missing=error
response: 9.25; V
